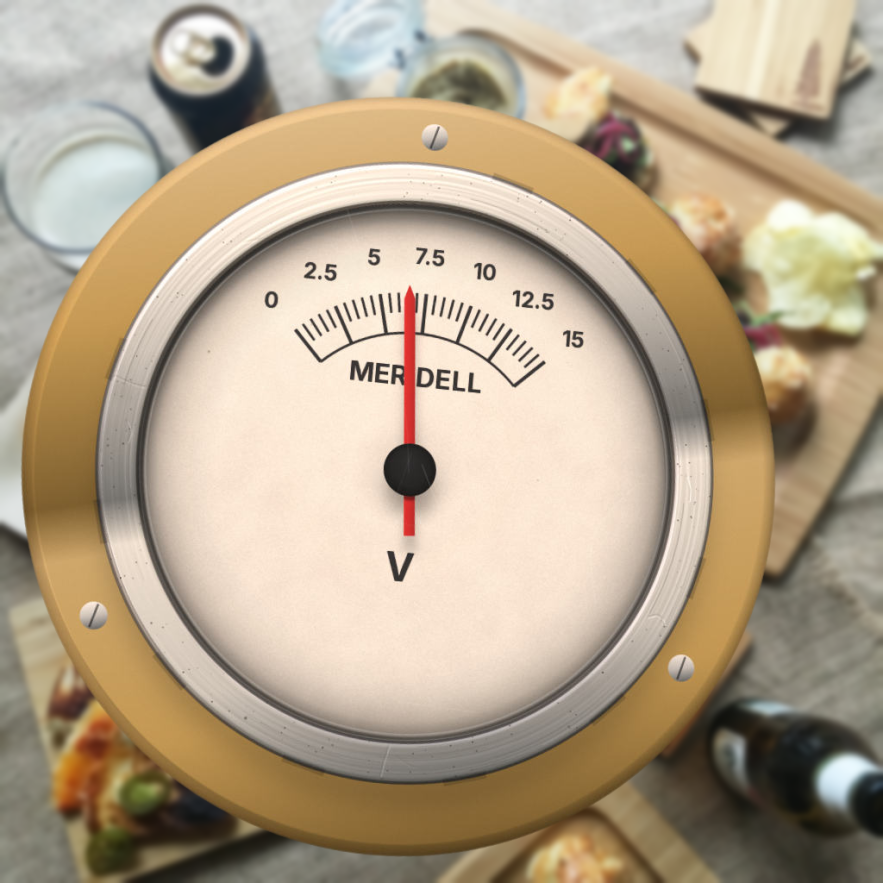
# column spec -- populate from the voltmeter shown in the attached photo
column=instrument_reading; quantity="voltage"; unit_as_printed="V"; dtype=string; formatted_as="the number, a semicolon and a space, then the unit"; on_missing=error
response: 6.5; V
